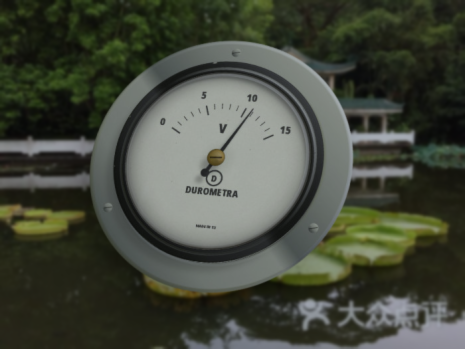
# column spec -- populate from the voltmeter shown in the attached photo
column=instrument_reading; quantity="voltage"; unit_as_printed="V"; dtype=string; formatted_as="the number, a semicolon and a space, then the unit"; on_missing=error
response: 11; V
